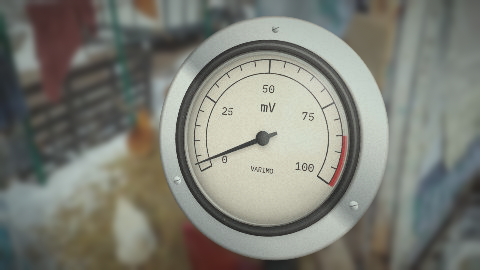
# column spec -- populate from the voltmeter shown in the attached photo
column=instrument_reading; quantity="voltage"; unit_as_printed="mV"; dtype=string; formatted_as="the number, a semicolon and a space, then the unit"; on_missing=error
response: 2.5; mV
